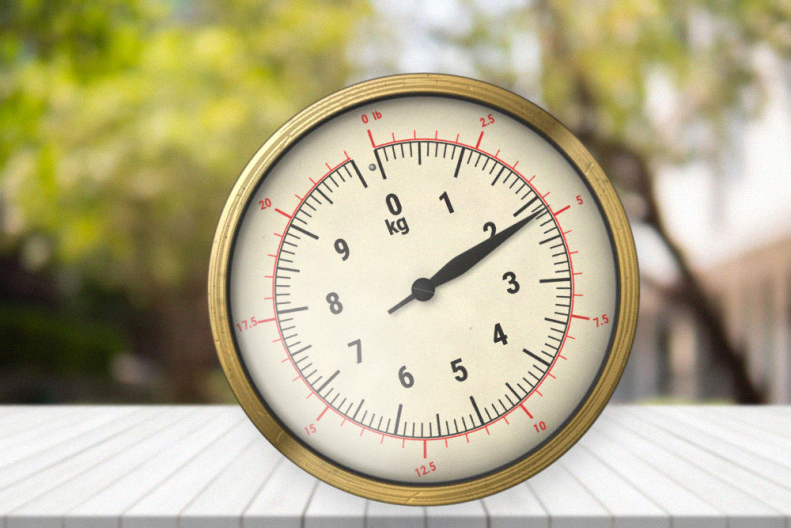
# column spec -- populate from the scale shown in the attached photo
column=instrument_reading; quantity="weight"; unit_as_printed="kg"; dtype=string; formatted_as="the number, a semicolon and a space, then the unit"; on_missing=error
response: 2.15; kg
